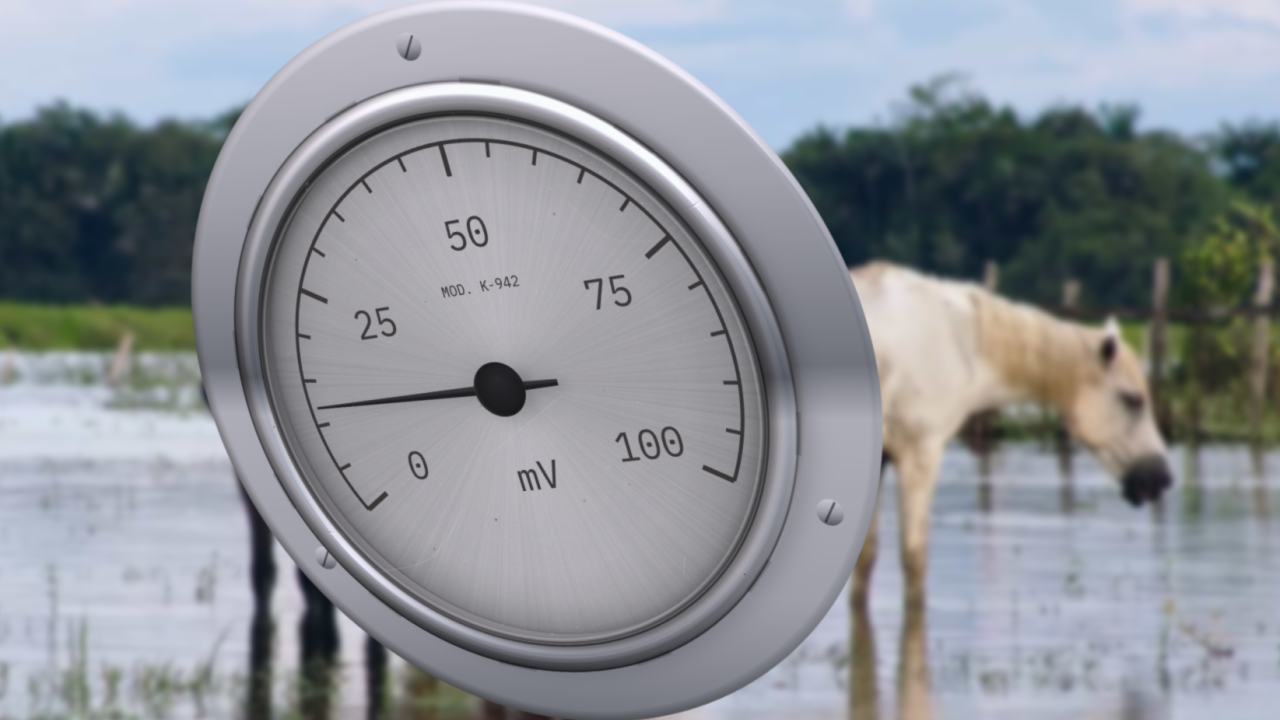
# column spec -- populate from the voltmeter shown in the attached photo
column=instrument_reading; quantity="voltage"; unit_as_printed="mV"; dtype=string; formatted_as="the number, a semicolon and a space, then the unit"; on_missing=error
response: 12.5; mV
